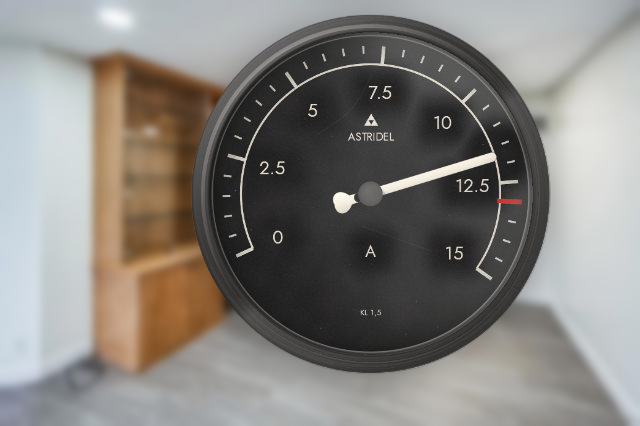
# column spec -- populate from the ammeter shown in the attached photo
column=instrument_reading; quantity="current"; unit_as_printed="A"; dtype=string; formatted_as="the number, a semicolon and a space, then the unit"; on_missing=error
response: 11.75; A
